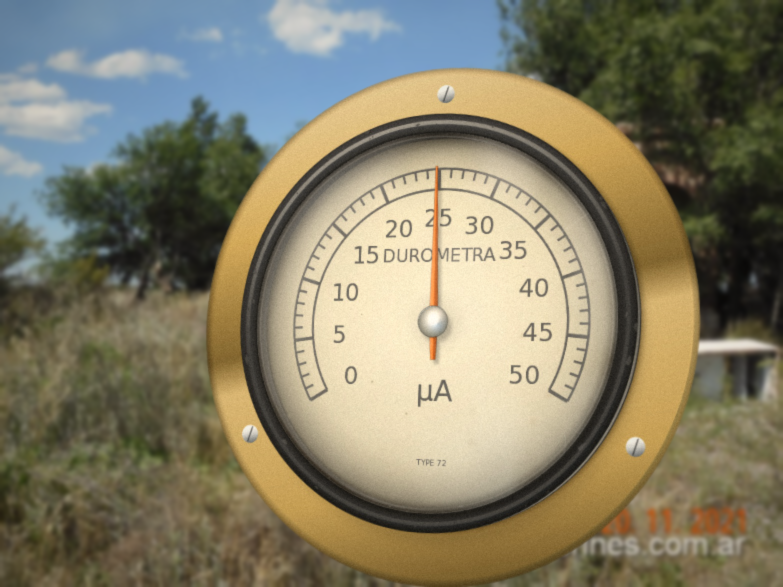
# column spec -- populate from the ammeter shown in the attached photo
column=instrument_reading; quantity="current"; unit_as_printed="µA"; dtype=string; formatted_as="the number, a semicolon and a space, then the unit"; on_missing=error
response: 25; µA
